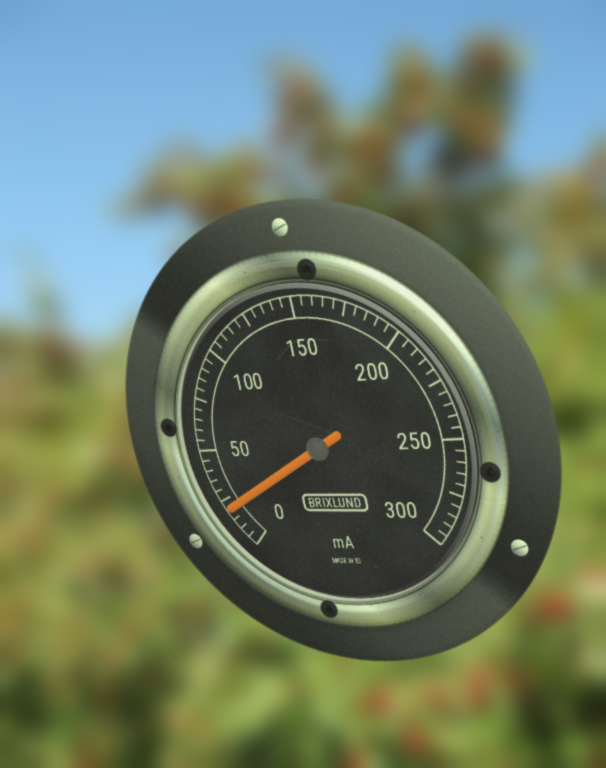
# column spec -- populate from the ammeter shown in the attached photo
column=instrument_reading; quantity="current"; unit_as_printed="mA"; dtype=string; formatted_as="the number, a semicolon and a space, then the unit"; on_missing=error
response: 20; mA
